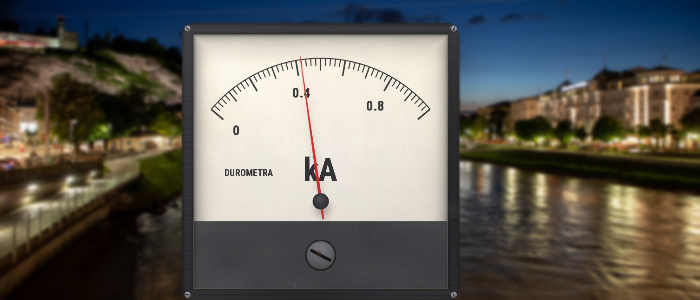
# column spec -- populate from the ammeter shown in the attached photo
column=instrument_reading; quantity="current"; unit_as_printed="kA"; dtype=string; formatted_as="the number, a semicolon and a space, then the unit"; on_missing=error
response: 0.42; kA
